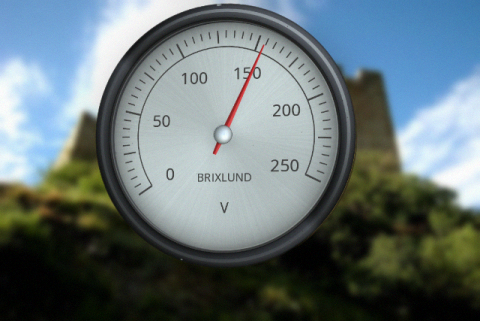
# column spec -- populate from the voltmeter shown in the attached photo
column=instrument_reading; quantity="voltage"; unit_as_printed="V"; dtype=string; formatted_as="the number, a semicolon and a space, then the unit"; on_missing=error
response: 155; V
